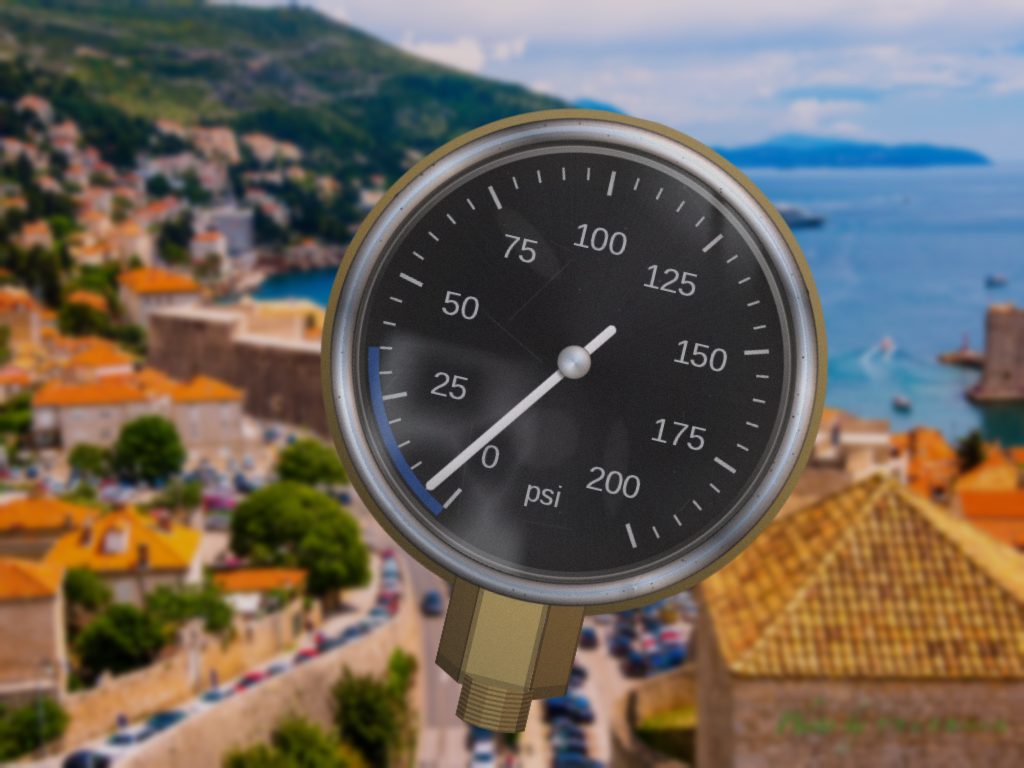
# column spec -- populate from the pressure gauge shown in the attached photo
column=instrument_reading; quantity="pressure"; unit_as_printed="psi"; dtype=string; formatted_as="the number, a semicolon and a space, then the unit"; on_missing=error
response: 5; psi
